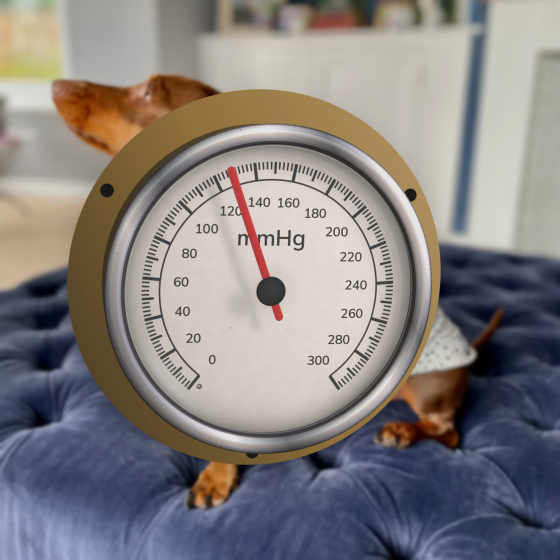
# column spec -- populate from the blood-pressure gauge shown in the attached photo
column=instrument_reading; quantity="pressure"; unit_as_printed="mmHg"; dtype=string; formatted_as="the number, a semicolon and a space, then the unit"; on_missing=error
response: 128; mmHg
